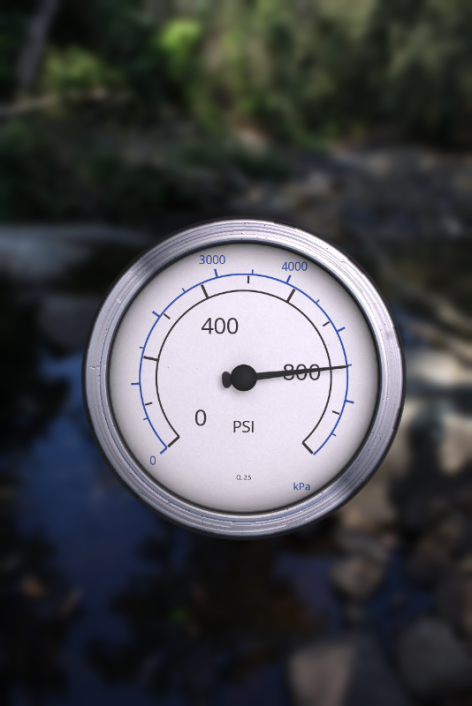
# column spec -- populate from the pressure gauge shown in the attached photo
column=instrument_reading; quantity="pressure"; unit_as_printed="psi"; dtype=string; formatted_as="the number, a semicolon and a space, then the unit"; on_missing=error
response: 800; psi
